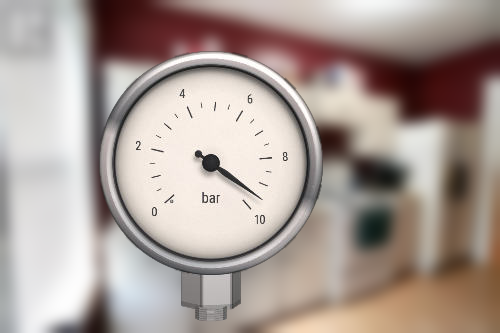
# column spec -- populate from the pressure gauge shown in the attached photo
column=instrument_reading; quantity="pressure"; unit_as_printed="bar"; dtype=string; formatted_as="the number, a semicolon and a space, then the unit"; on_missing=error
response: 9.5; bar
